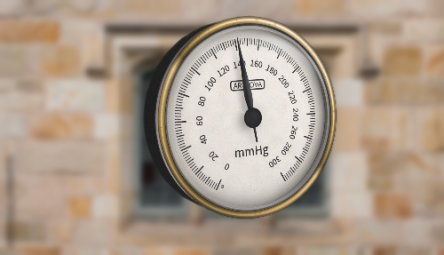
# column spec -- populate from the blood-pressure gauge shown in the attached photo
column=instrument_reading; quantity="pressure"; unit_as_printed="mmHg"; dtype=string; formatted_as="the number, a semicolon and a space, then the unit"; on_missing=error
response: 140; mmHg
